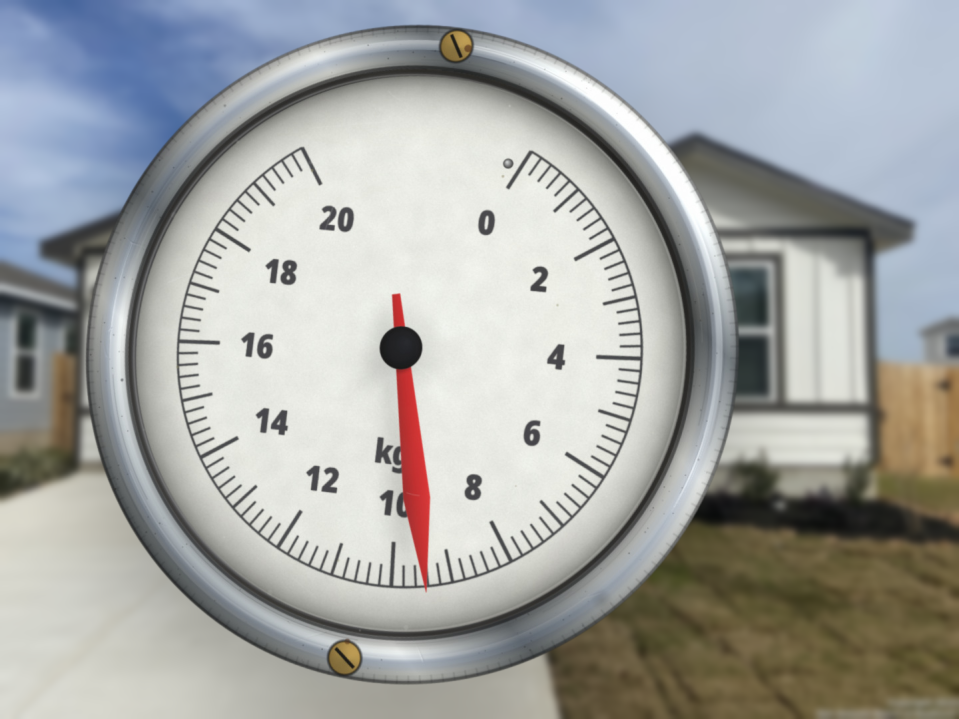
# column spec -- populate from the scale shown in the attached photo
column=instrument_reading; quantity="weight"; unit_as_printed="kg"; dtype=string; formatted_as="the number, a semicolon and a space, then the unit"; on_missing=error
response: 9.4; kg
